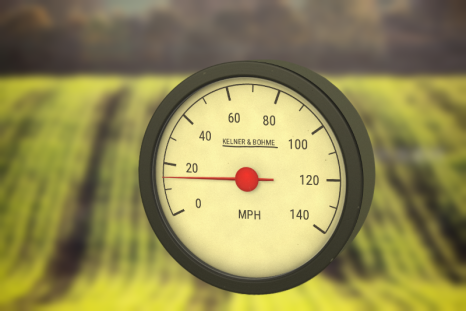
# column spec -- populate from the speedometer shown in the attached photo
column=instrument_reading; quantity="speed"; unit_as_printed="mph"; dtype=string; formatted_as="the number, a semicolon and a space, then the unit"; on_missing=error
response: 15; mph
